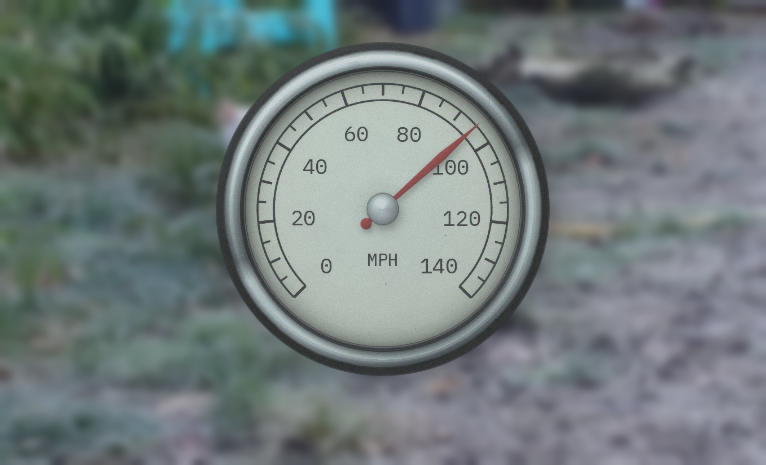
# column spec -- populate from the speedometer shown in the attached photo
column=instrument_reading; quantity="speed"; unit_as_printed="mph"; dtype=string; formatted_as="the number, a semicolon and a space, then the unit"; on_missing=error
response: 95; mph
